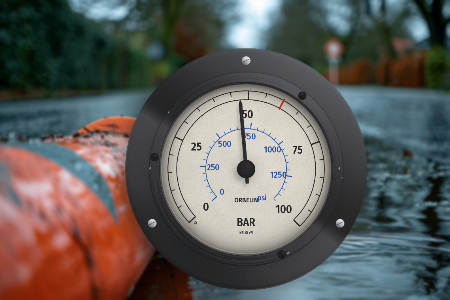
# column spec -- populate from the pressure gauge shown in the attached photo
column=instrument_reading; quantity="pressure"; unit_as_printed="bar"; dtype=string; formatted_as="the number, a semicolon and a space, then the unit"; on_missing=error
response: 47.5; bar
